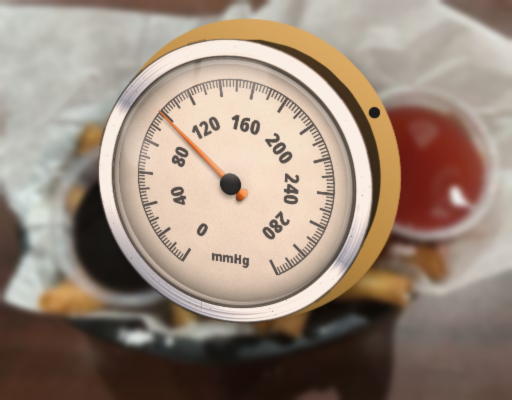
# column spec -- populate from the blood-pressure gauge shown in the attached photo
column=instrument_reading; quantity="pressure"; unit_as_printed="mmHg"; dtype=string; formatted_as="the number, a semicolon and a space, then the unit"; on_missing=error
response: 100; mmHg
